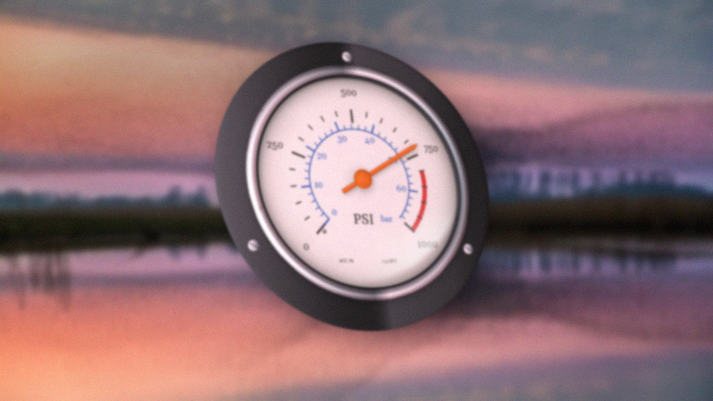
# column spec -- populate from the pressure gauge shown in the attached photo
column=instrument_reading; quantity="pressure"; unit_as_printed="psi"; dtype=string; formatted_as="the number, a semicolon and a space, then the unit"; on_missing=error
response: 725; psi
